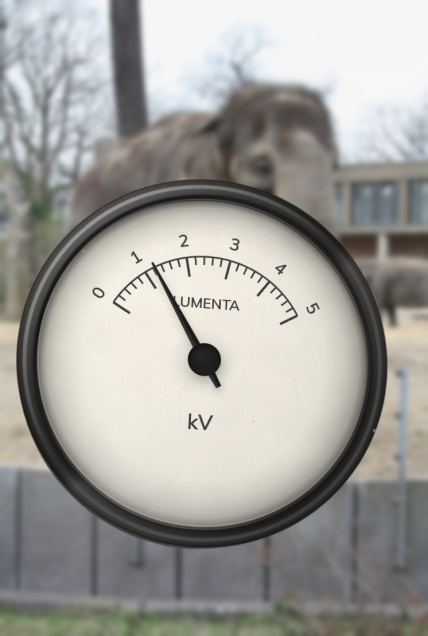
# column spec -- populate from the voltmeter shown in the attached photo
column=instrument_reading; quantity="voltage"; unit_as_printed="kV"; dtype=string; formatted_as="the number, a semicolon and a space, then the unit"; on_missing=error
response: 1.2; kV
